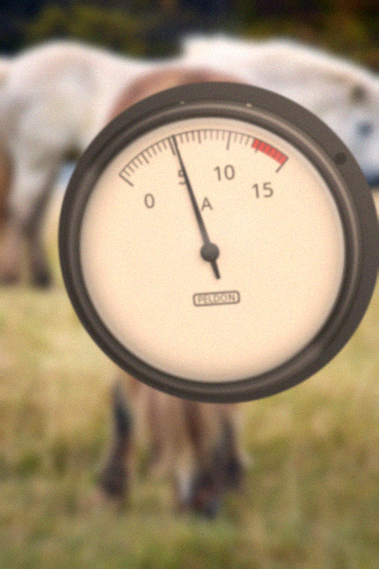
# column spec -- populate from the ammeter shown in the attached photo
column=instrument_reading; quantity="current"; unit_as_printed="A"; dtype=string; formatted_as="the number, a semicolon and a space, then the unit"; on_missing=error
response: 5.5; A
